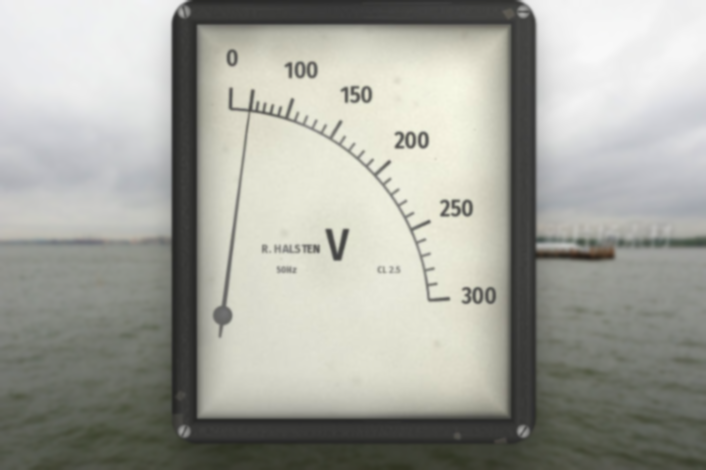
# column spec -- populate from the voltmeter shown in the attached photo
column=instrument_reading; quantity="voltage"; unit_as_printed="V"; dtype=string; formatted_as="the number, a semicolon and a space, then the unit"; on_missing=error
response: 50; V
